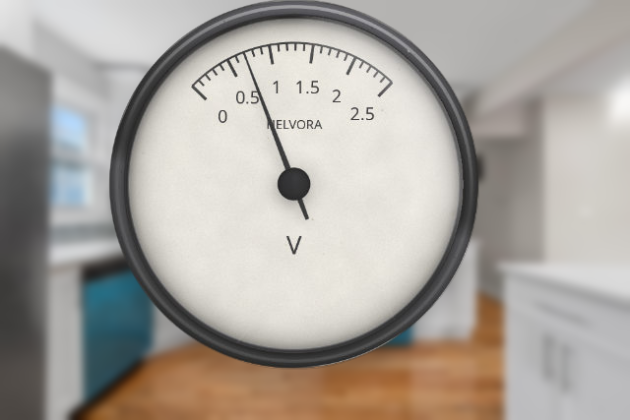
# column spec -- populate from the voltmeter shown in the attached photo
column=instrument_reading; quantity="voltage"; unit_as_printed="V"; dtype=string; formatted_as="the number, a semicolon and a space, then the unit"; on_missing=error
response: 0.7; V
